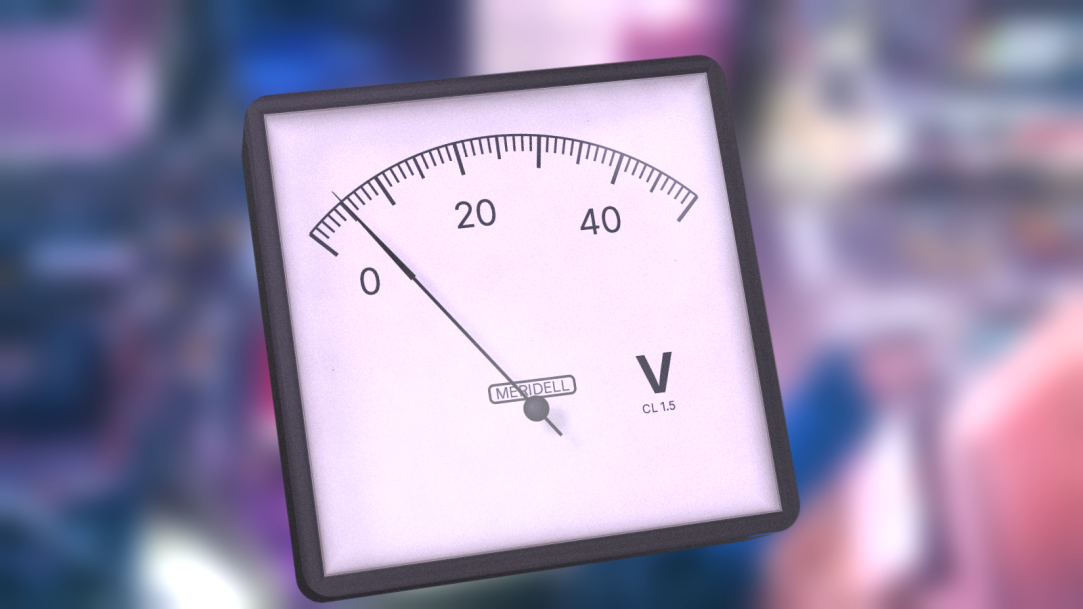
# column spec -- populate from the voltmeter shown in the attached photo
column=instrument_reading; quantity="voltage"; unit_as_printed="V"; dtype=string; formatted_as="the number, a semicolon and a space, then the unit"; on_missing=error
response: 5; V
